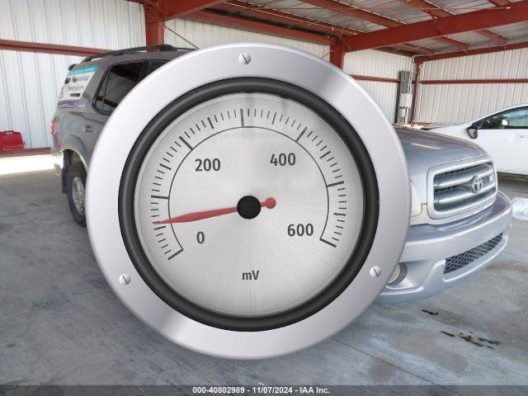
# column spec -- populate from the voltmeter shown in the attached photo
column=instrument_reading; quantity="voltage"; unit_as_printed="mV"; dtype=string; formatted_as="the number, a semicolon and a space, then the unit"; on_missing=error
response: 60; mV
